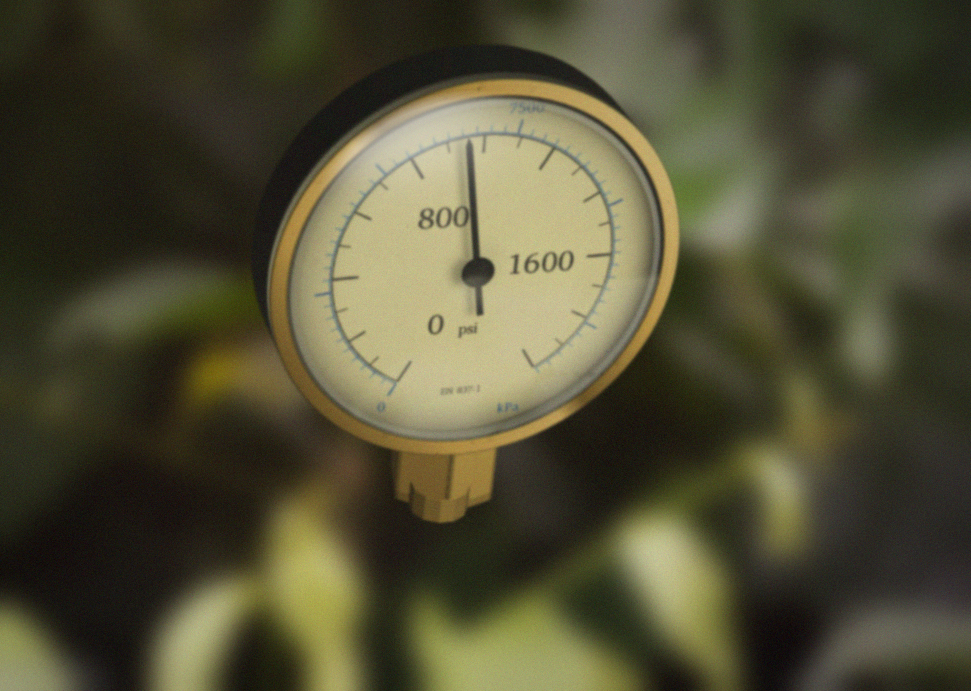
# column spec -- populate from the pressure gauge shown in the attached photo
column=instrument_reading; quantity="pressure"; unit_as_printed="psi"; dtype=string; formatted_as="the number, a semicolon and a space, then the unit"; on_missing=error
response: 950; psi
